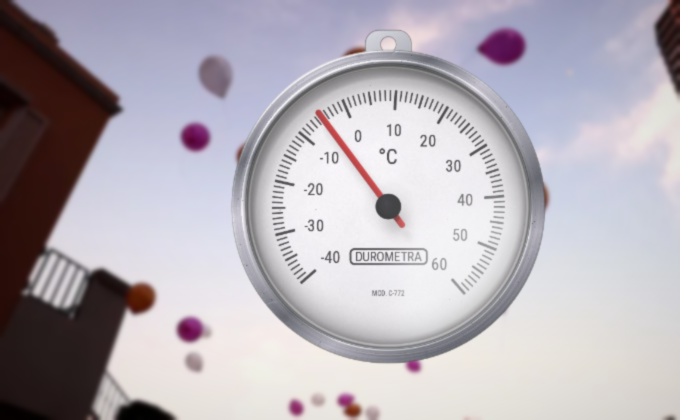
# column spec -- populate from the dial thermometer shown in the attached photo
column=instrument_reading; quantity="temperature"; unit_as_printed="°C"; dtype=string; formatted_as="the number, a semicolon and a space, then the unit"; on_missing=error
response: -5; °C
